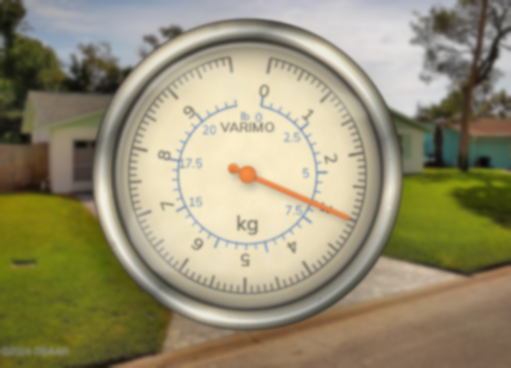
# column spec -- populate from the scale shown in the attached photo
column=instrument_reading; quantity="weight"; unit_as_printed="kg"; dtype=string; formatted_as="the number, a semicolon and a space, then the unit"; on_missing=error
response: 3; kg
